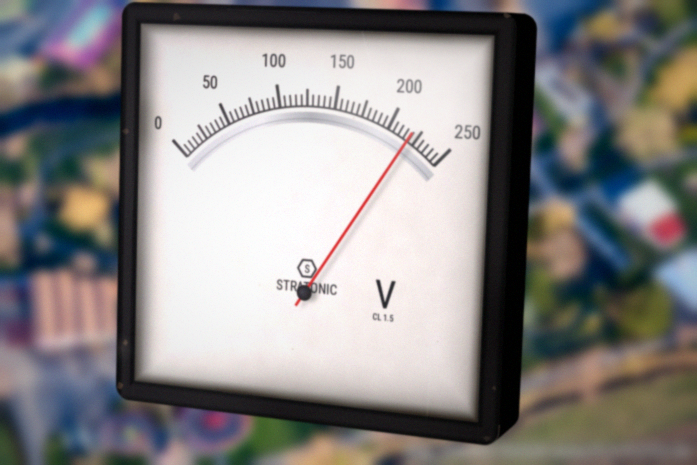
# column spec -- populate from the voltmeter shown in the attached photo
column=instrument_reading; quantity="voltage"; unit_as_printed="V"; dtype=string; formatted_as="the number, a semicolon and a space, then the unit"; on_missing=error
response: 220; V
